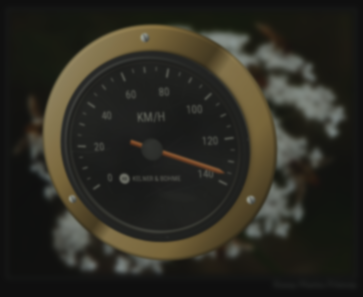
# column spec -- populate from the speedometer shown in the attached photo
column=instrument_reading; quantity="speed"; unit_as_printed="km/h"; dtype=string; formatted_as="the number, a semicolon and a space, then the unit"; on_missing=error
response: 135; km/h
